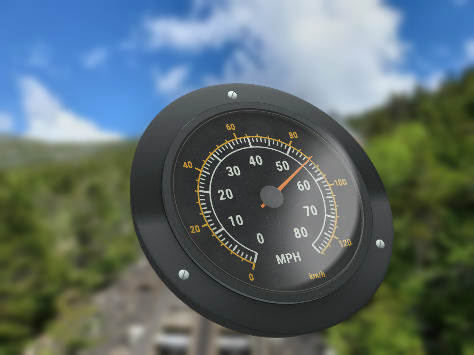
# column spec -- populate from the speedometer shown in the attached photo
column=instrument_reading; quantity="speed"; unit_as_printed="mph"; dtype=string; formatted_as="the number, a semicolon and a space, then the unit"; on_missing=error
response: 55; mph
